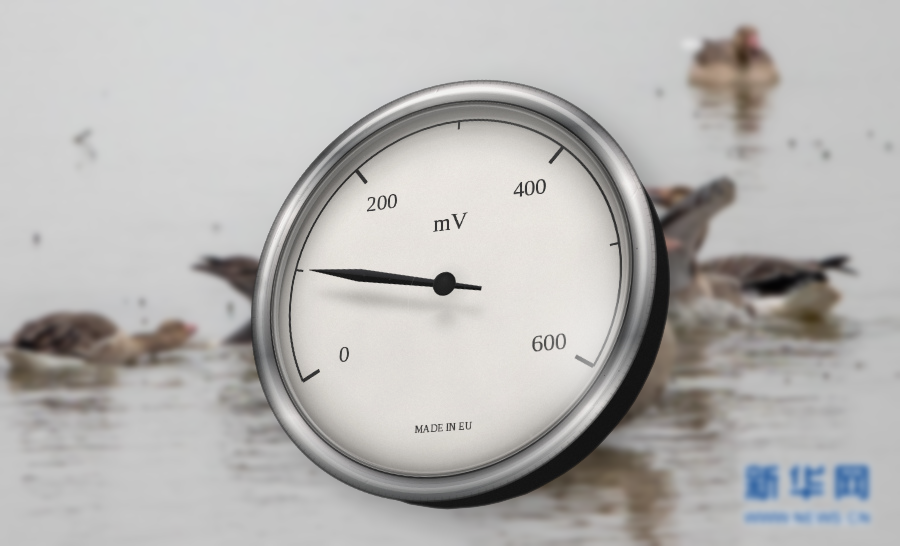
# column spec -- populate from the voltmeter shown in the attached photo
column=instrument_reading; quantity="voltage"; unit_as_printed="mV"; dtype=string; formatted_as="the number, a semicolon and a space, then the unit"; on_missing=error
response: 100; mV
